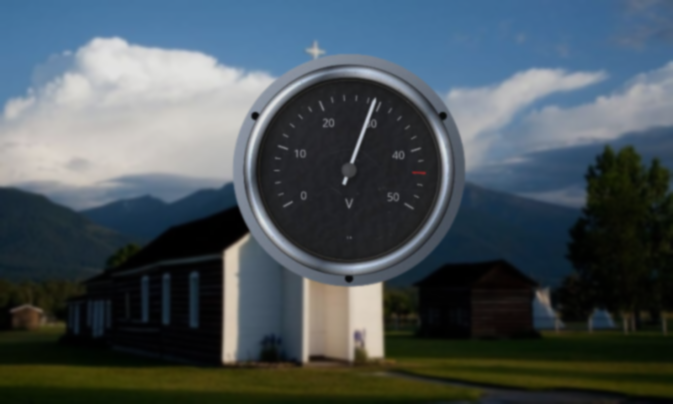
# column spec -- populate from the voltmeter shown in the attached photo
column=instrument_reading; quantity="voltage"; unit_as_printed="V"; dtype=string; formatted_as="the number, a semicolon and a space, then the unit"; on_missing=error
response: 29; V
